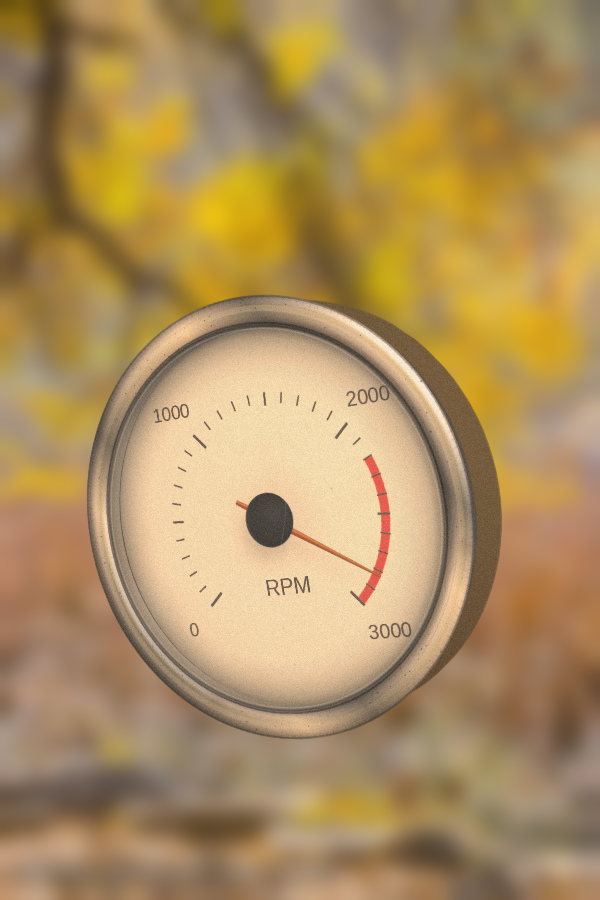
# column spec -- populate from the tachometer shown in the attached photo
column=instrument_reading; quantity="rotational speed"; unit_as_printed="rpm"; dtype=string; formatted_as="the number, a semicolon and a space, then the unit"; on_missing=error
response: 2800; rpm
